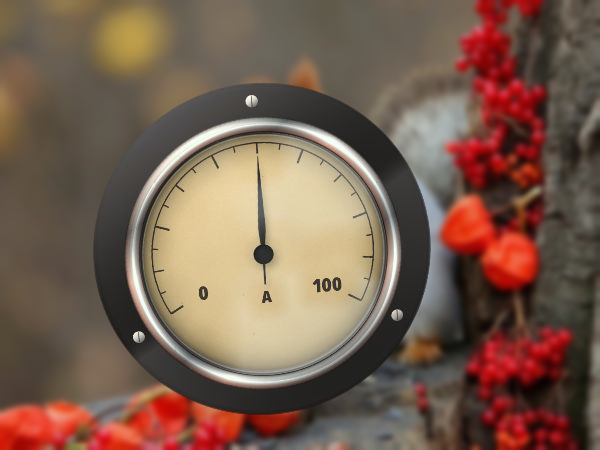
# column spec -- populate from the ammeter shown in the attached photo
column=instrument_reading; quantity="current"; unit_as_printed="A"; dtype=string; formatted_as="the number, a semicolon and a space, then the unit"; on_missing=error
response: 50; A
